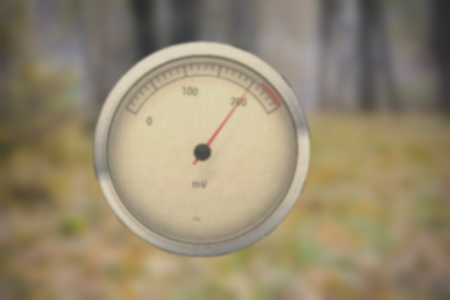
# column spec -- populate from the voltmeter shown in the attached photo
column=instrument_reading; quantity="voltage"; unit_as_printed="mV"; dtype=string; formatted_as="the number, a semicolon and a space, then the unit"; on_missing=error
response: 200; mV
